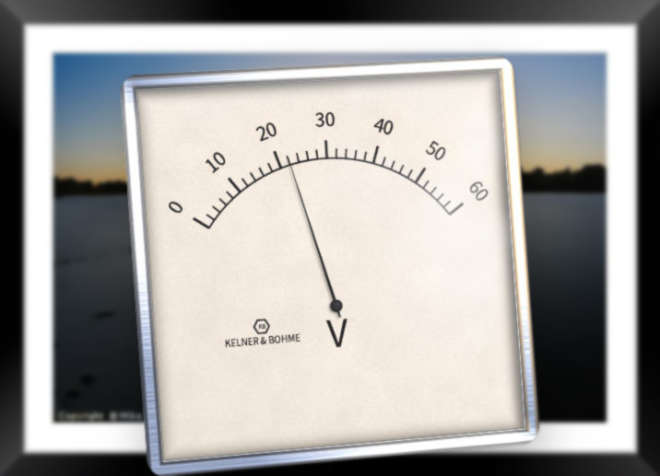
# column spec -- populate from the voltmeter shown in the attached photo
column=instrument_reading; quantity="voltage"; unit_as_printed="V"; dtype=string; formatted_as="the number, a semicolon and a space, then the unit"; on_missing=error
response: 22; V
